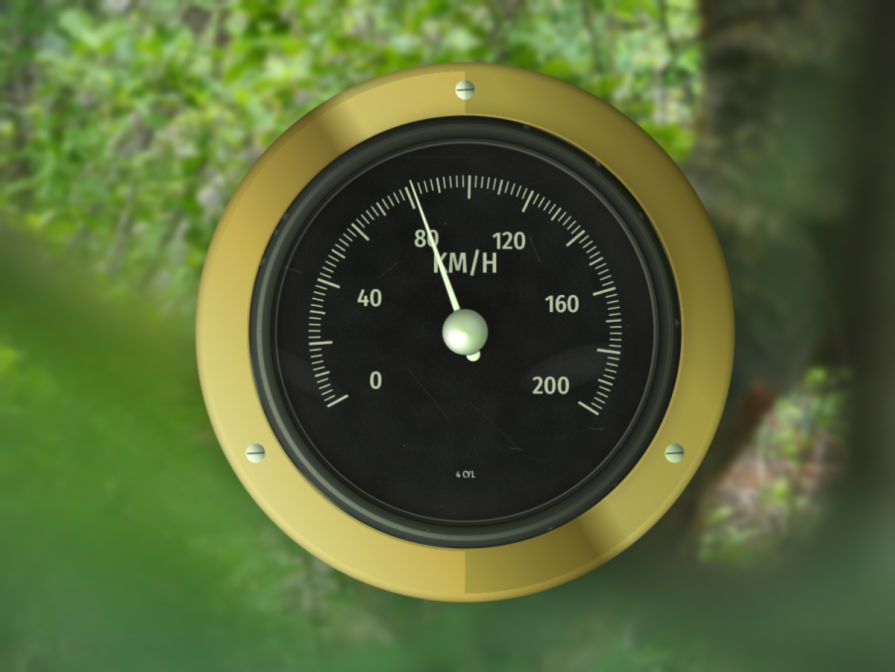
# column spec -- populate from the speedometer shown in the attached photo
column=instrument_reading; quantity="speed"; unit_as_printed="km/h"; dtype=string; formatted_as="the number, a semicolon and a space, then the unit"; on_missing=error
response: 82; km/h
